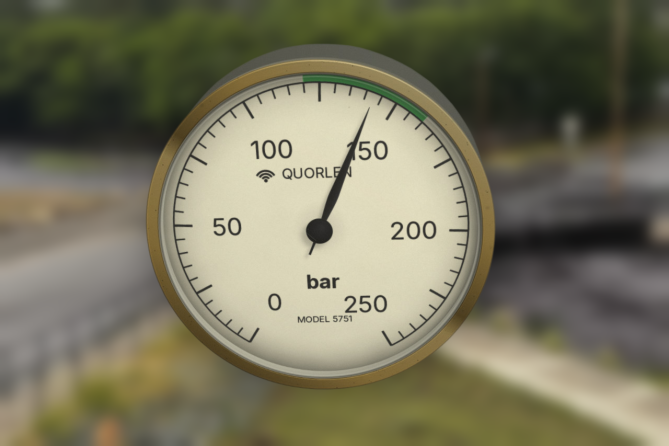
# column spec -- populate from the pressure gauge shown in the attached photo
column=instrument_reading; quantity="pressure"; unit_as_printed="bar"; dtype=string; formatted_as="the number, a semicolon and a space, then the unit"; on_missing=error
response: 142.5; bar
